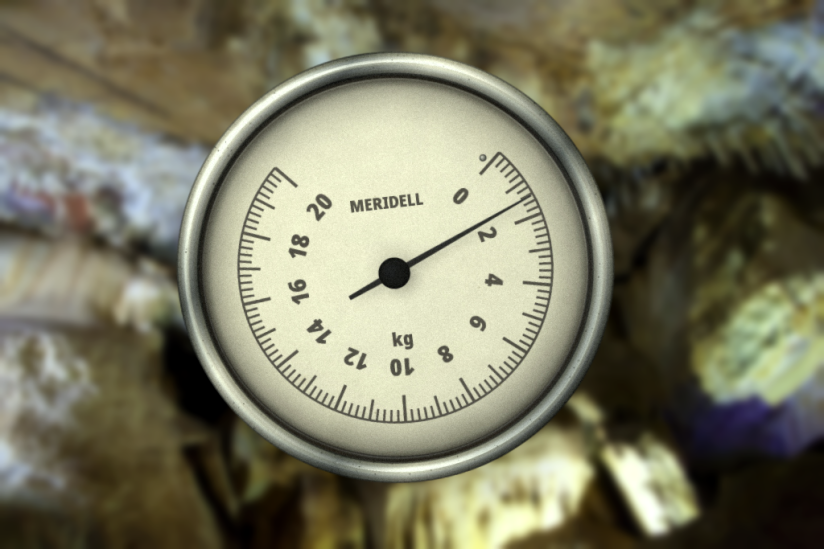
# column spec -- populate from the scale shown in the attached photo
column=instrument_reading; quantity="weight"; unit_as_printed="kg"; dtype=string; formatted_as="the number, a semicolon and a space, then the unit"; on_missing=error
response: 1.4; kg
